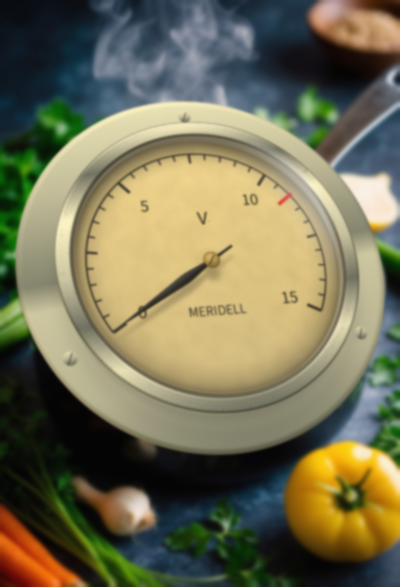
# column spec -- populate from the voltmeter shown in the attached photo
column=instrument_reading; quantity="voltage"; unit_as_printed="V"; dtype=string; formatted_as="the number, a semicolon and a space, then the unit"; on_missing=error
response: 0; V
